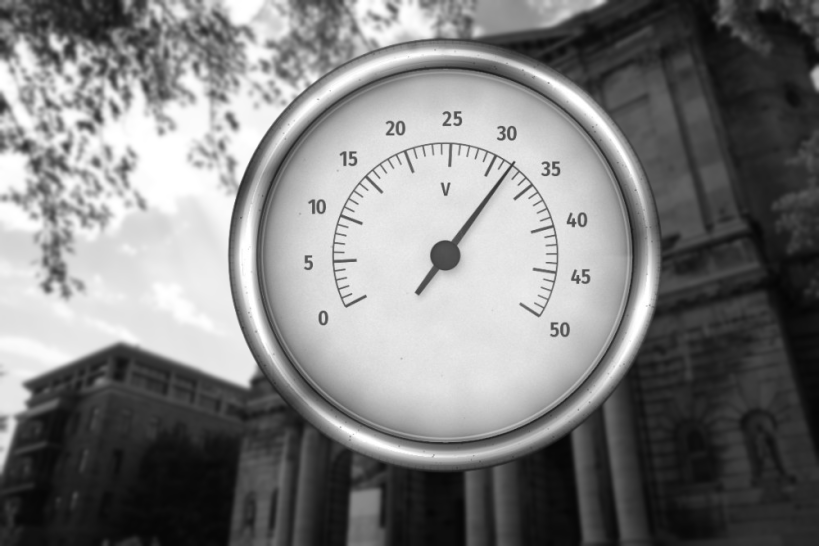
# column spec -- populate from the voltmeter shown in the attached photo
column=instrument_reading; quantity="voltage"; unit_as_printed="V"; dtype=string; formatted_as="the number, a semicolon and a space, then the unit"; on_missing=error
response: 32; V
